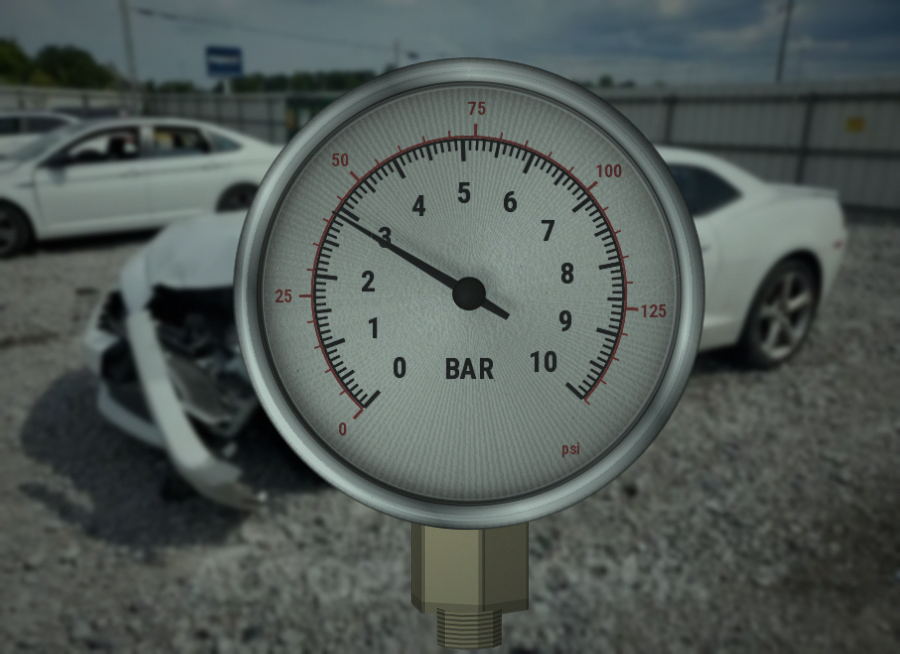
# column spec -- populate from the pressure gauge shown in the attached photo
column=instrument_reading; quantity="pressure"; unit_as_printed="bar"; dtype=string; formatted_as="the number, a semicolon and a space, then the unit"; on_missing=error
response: 2.9; bar
